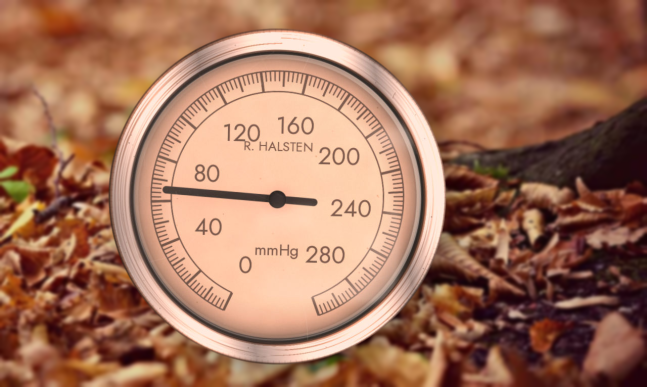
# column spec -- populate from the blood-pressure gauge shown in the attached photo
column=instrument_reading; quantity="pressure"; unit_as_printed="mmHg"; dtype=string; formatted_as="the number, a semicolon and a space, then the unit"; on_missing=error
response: 66; mmHg
